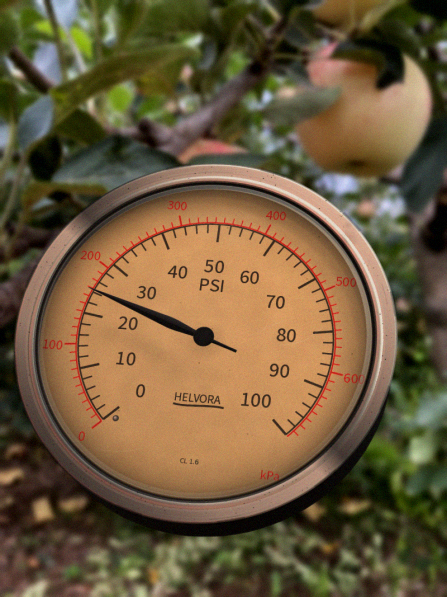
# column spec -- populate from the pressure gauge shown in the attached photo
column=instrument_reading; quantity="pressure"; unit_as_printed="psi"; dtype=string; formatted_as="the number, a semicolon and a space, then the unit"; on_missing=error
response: 24; psi
